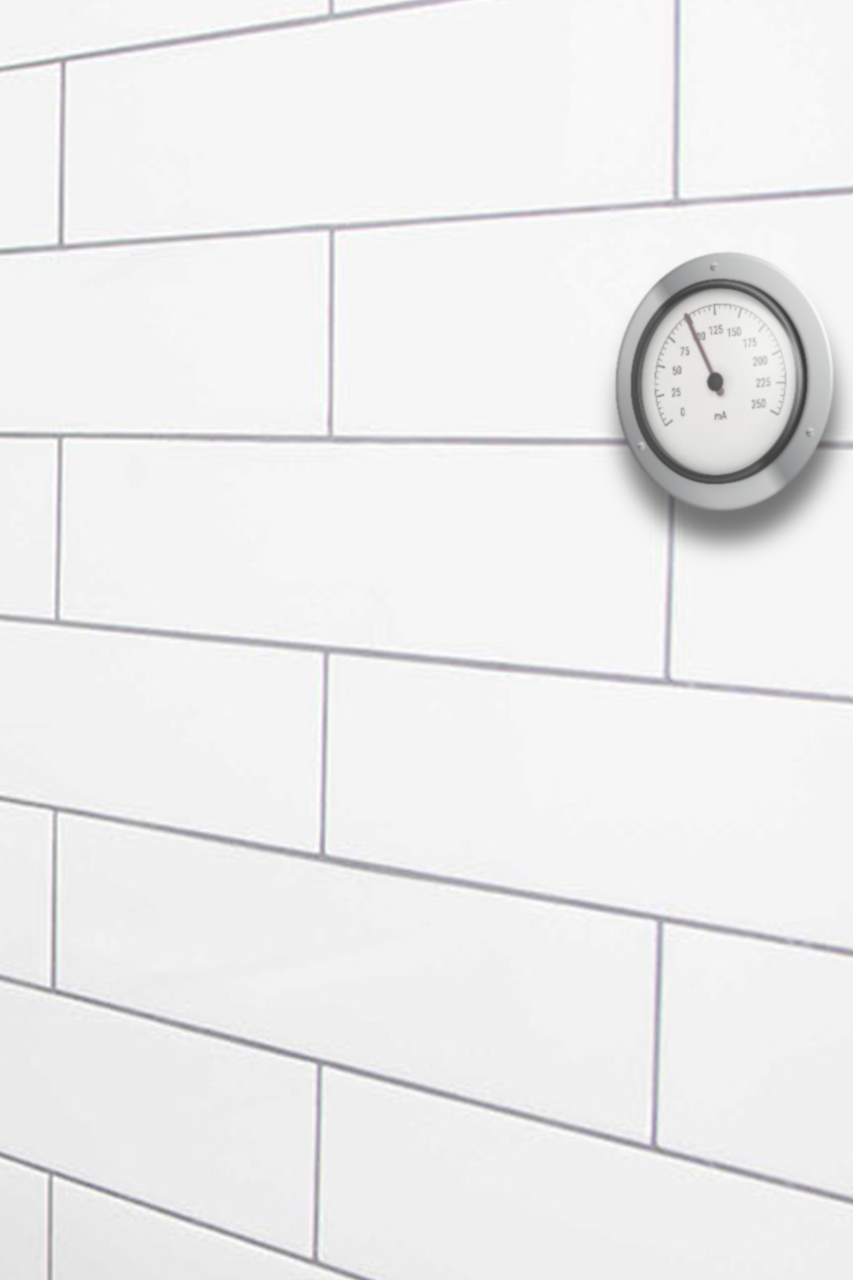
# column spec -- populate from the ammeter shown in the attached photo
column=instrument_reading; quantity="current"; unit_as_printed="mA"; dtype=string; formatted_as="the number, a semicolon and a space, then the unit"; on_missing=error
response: 100; mA
